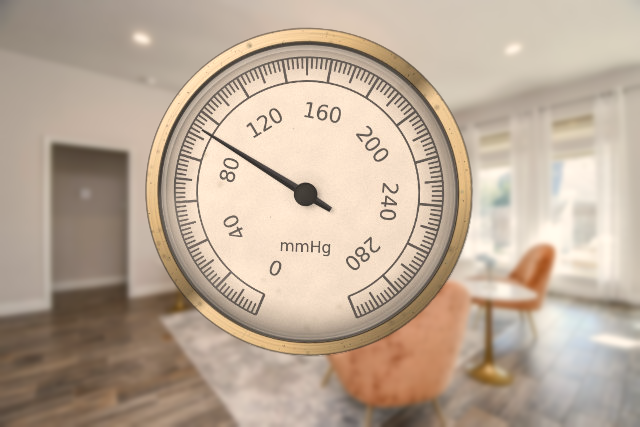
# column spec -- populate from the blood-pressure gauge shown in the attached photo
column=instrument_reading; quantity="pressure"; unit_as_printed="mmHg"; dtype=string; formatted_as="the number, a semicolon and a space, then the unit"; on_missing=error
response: 94; mmHg
